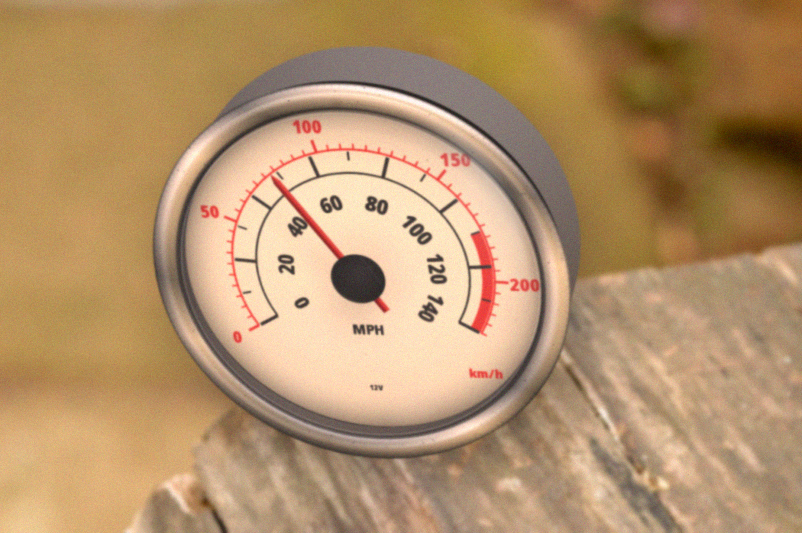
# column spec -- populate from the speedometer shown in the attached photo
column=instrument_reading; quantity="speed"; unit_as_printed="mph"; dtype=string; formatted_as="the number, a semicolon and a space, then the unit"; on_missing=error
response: 50; mph
